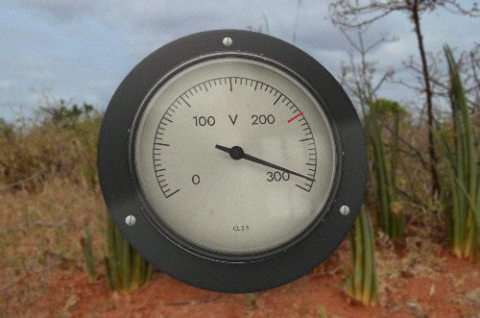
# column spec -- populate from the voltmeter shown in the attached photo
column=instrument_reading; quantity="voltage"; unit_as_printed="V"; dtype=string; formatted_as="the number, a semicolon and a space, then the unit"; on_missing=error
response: 290; V
